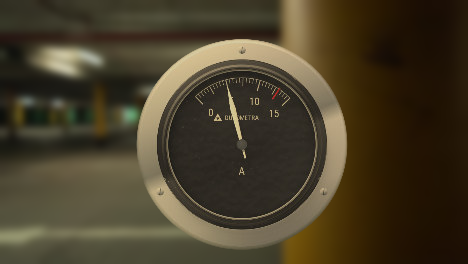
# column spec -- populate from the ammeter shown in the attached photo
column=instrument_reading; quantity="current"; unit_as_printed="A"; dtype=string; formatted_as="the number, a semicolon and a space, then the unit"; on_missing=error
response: 5; A
